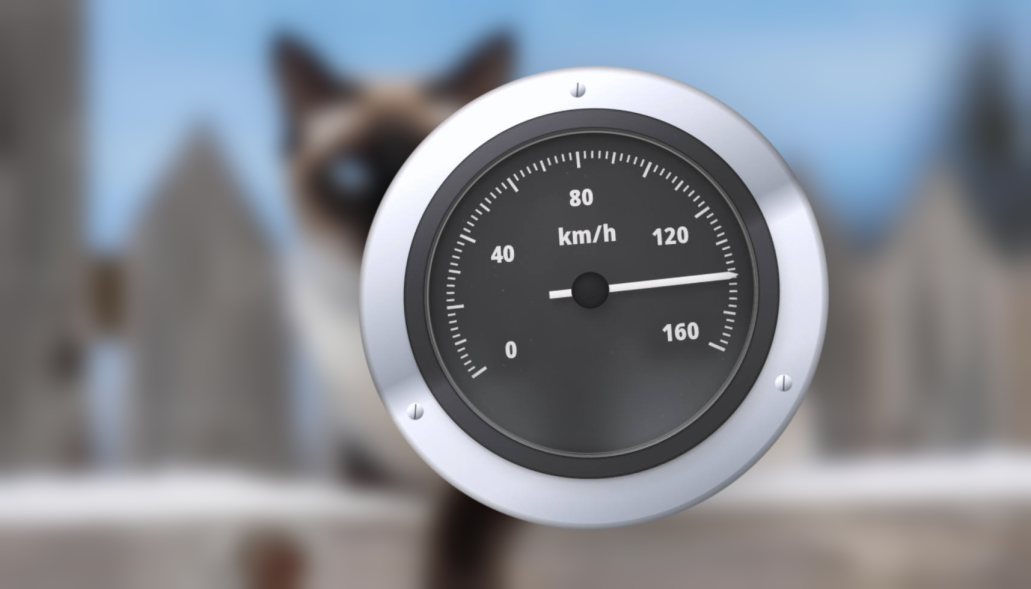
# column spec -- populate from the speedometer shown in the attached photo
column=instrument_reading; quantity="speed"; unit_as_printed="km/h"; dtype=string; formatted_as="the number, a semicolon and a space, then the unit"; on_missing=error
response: 140; km/h
